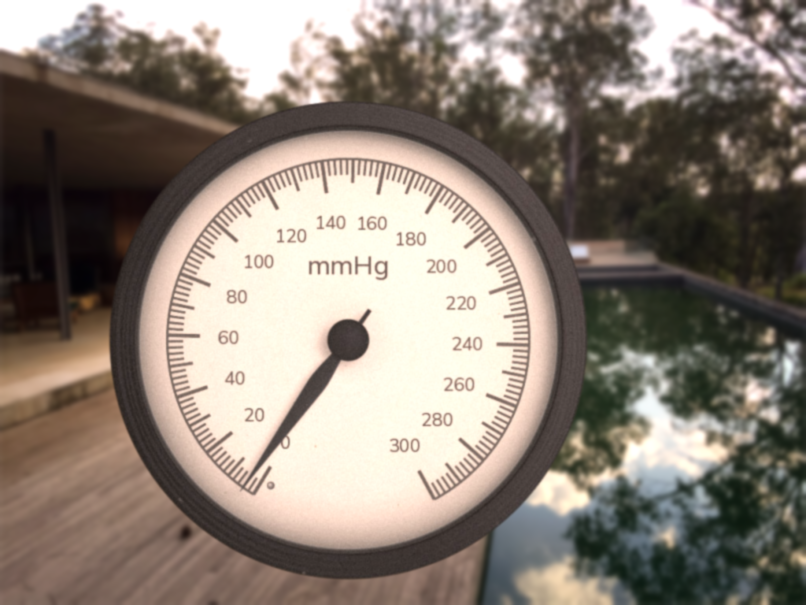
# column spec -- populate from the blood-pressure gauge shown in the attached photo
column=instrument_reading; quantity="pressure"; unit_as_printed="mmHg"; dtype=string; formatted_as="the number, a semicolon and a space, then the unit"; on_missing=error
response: 4; mmHg
